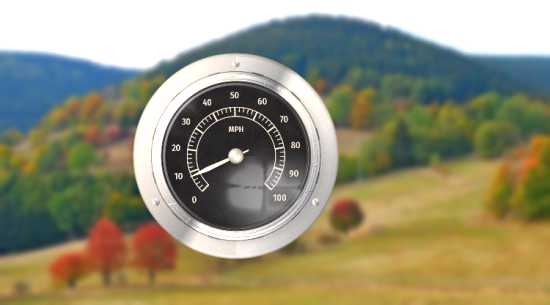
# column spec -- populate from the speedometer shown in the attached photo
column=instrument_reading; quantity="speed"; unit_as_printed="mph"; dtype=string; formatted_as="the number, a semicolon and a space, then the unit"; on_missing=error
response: 8; mph
